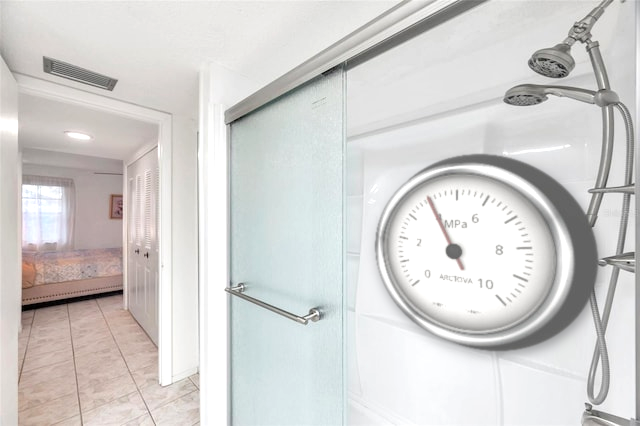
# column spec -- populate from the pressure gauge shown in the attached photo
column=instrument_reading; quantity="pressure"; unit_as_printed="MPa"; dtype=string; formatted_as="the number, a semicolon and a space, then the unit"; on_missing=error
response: 4; MPa
